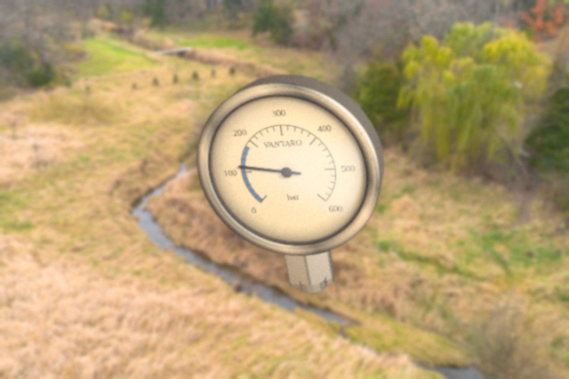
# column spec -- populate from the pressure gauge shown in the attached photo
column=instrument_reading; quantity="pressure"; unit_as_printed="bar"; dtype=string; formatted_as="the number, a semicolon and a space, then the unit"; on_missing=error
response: 120; bar
